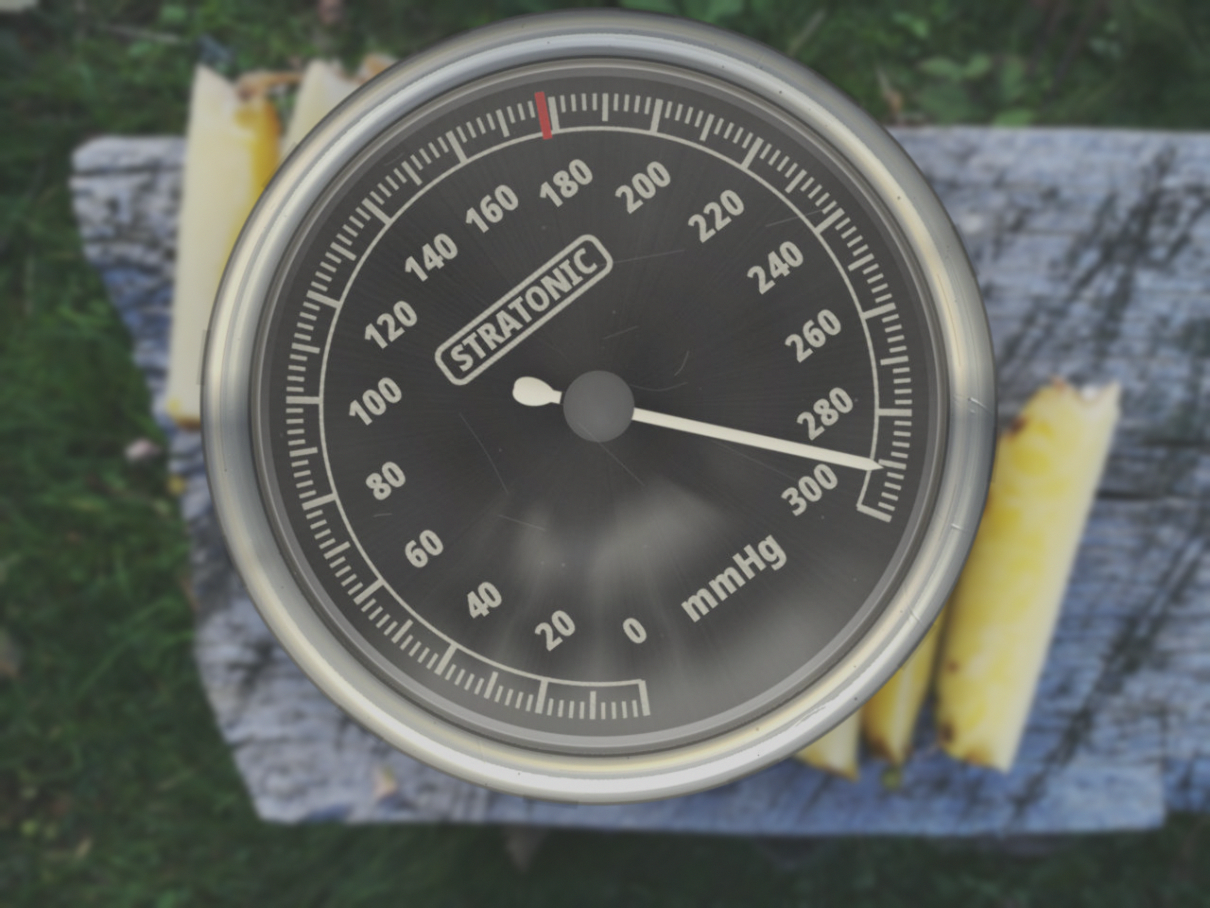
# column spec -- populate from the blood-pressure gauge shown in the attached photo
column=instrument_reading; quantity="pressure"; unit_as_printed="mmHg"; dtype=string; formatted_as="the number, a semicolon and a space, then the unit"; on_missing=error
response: 291; mmHg
